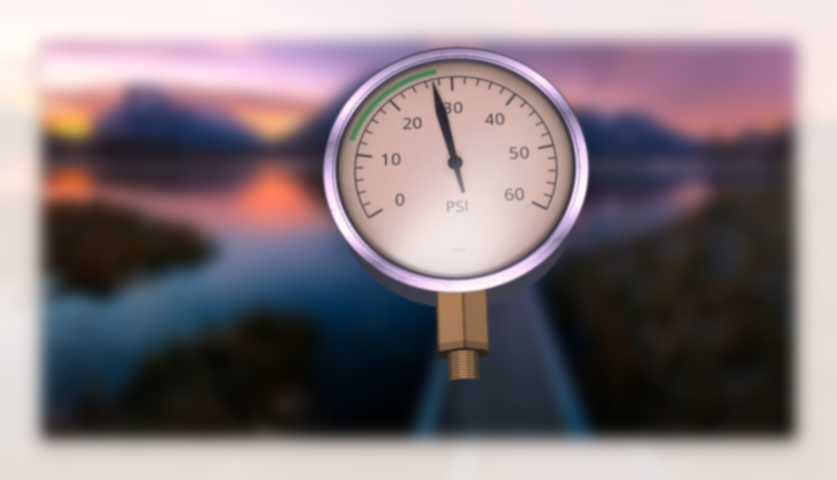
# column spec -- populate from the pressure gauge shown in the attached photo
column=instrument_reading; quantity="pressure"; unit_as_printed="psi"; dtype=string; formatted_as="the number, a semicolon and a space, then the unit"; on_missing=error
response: 27; psi
